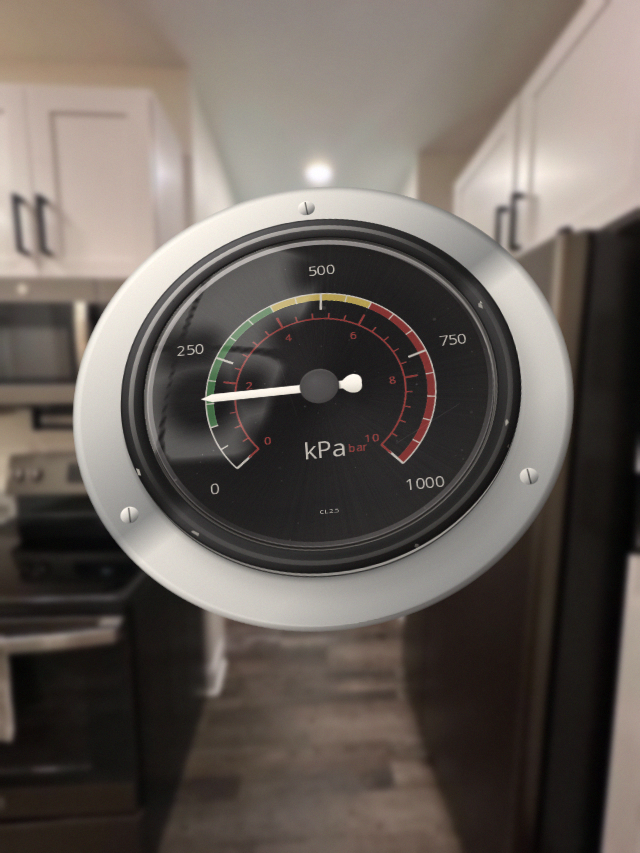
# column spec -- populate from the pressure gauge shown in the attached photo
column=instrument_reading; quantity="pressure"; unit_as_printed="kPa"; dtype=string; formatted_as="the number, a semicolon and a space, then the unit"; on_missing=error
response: 150; kPa
